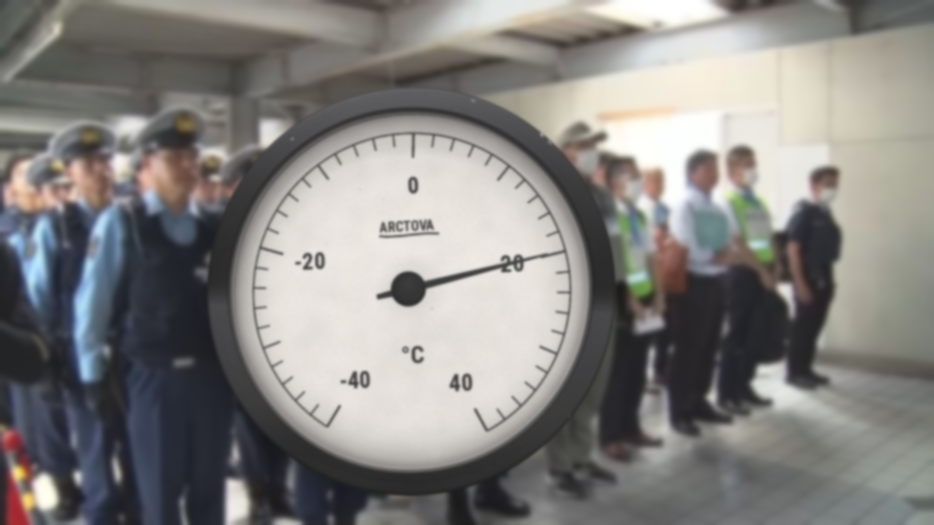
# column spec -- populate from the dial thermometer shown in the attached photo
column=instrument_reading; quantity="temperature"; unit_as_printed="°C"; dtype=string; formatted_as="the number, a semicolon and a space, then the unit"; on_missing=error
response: 20; °C
